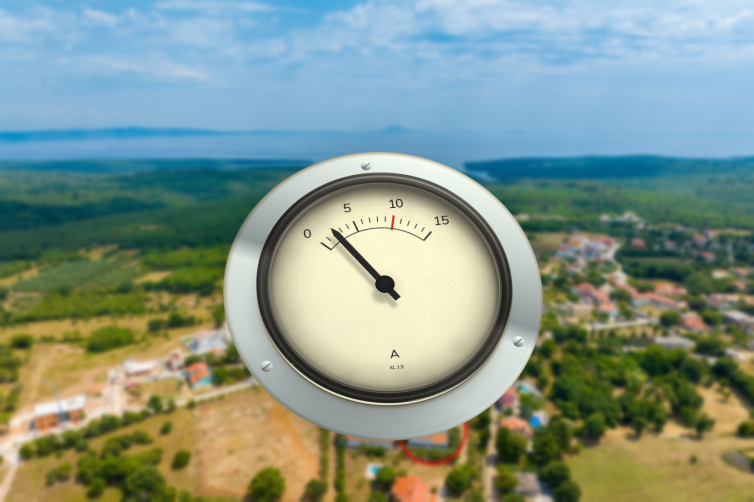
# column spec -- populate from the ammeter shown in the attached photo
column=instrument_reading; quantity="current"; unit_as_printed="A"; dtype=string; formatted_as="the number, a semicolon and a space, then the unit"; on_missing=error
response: 2; A
